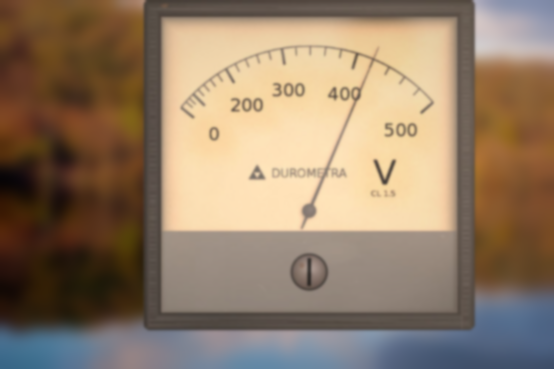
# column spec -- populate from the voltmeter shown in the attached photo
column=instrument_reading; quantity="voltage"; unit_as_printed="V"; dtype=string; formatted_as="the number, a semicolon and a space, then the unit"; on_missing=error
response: 420; V
